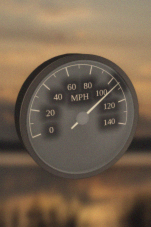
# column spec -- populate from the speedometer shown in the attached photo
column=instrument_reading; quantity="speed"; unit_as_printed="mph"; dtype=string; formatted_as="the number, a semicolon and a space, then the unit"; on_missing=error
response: 105; mph
